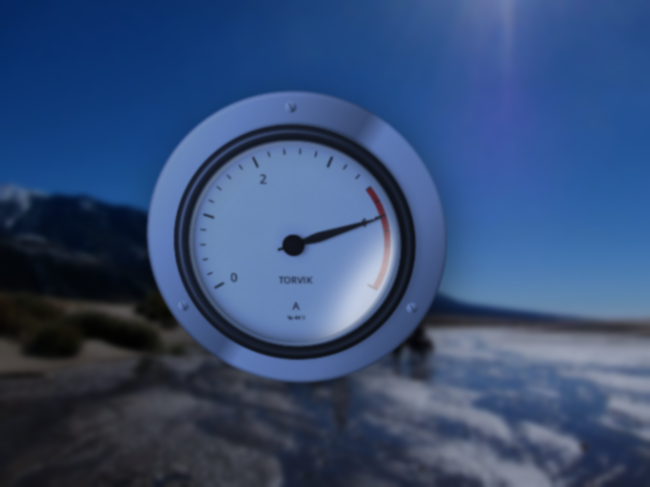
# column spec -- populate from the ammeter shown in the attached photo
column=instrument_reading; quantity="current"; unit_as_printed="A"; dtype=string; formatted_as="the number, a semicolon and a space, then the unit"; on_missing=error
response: 4; A
